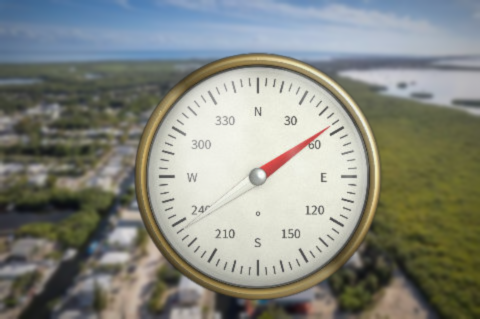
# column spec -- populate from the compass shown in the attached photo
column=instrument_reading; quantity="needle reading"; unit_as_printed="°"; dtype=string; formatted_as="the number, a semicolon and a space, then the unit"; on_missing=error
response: 55; °
